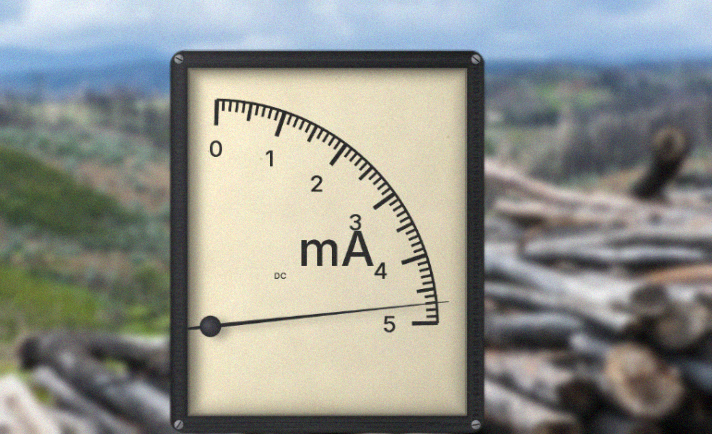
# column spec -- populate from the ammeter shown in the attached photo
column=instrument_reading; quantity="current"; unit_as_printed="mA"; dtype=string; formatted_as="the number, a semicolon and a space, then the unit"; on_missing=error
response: 4.7; mA
